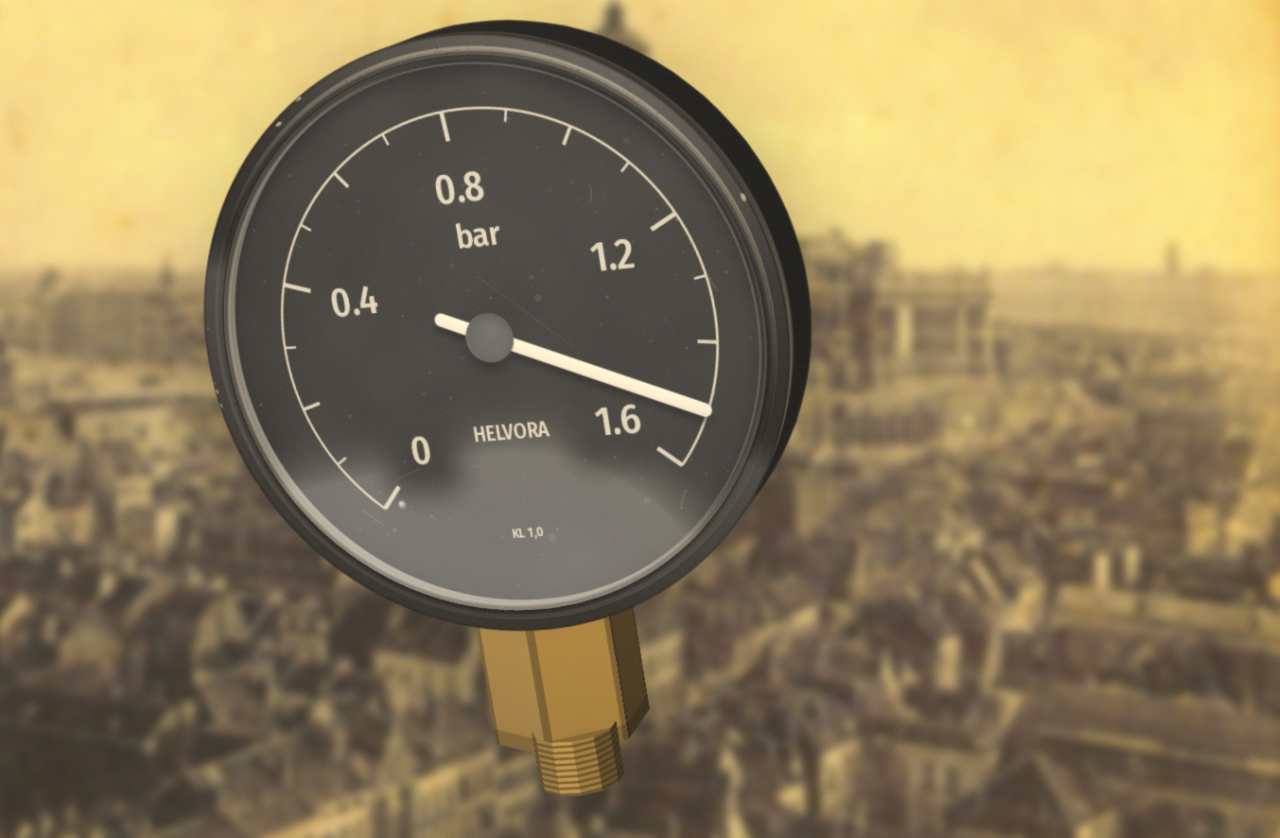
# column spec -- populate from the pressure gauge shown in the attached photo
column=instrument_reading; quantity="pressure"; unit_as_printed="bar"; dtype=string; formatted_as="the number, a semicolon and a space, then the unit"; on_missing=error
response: 1.5; bar
